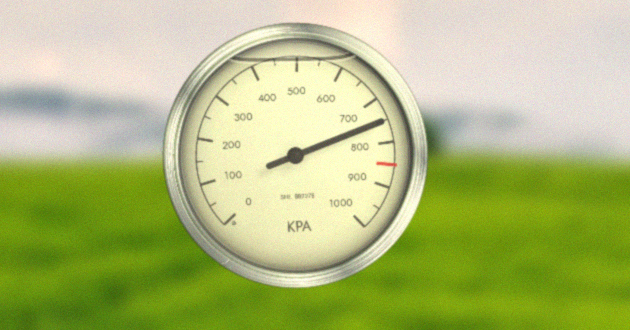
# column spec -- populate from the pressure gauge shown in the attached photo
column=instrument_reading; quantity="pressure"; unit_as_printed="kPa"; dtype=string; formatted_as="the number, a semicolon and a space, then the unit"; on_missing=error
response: 750; kPa
